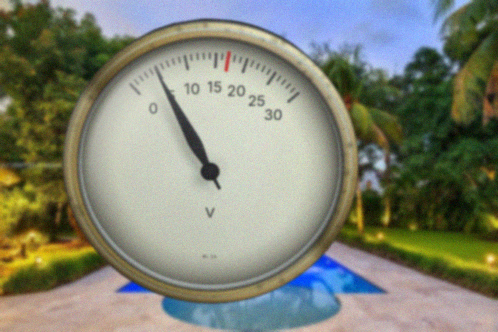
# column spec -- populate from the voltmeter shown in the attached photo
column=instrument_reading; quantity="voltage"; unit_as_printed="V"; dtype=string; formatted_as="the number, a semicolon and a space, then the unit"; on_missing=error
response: 5; V
